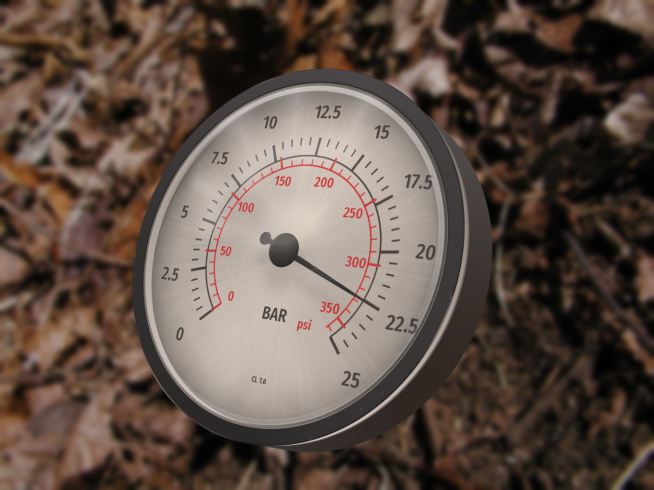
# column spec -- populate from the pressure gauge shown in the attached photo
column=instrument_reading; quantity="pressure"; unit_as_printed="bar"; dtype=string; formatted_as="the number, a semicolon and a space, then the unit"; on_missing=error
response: 22.5; bar
